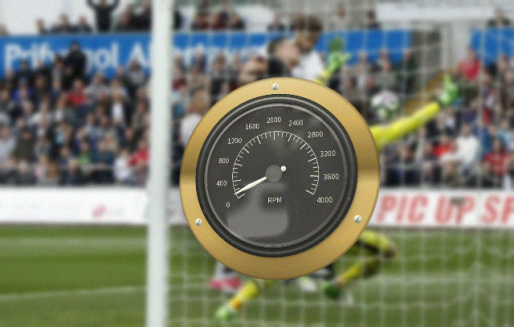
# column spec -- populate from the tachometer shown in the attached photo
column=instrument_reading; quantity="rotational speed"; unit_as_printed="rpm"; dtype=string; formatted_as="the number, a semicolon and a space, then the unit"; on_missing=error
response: 100; rpm
